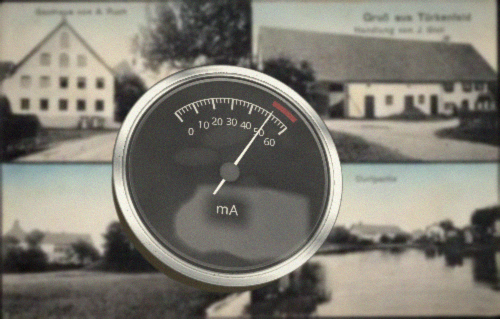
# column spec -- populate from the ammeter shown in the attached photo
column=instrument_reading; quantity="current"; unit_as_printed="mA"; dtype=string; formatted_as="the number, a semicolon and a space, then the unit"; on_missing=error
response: 50; mA
